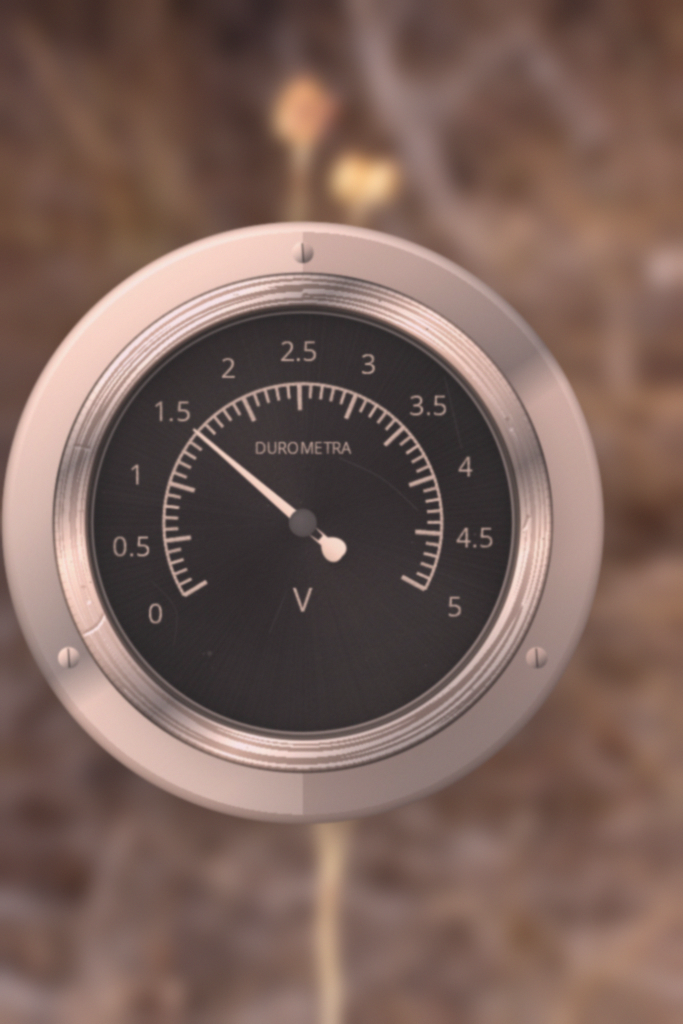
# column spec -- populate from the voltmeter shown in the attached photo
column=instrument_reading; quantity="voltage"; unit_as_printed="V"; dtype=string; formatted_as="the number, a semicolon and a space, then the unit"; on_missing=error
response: 1.5; V
